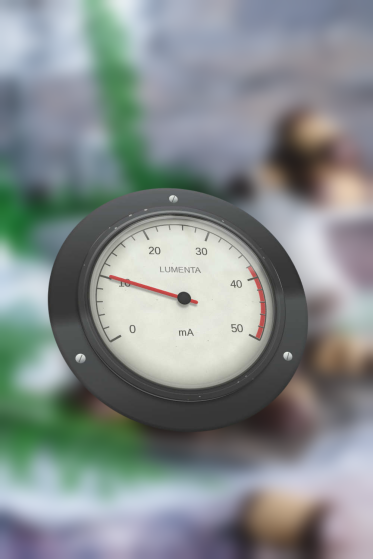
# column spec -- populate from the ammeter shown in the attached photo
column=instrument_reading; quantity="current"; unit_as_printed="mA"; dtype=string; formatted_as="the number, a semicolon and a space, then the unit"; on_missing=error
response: 10; mA
